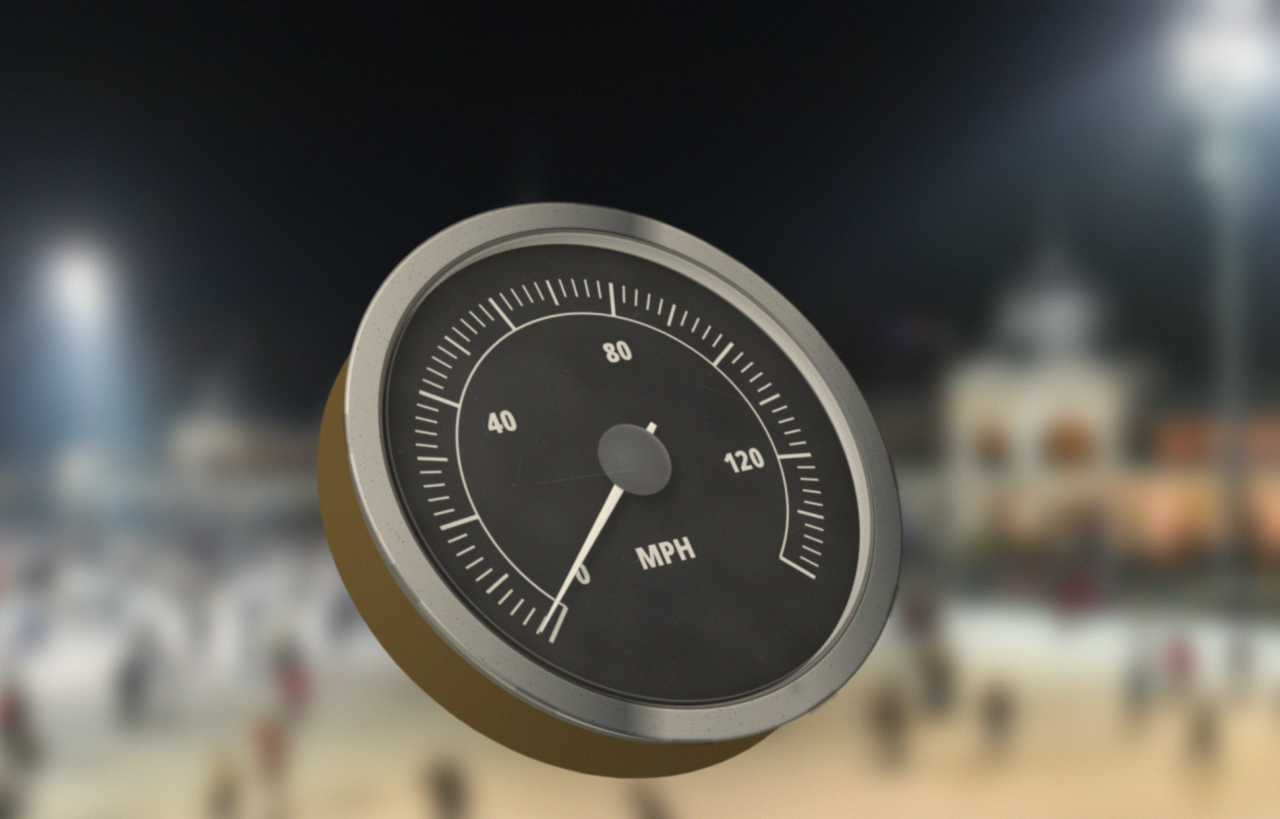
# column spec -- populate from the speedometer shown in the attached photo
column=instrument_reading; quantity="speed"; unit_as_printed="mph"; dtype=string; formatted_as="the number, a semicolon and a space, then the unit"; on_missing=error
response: 2; mph
